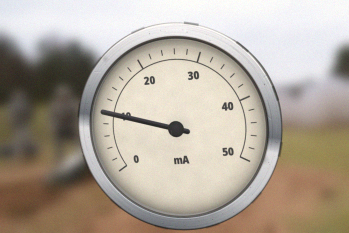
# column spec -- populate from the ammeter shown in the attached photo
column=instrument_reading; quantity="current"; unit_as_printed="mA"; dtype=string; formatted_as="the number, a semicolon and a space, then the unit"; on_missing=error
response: 10; mA
